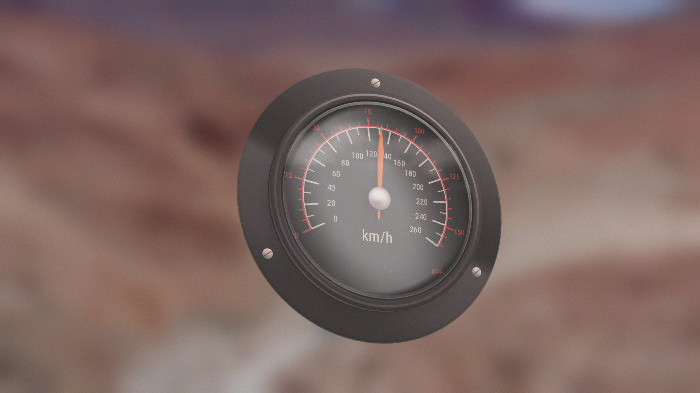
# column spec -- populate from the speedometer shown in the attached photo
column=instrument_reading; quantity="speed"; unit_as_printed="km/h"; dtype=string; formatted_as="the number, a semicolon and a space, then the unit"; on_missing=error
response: 130; km/h
